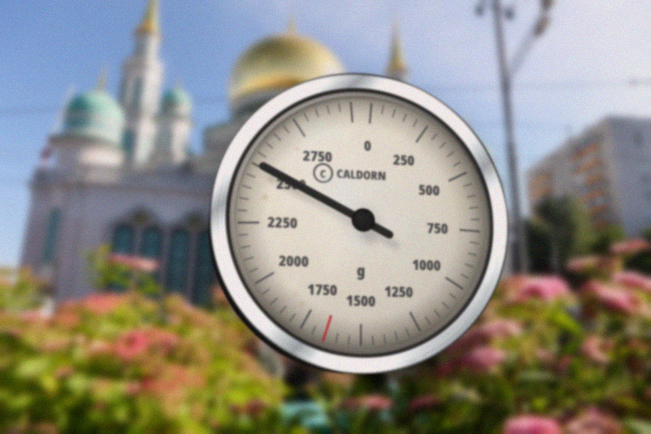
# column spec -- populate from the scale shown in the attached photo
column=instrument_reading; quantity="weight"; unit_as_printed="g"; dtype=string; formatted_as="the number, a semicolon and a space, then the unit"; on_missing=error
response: 2500; g
